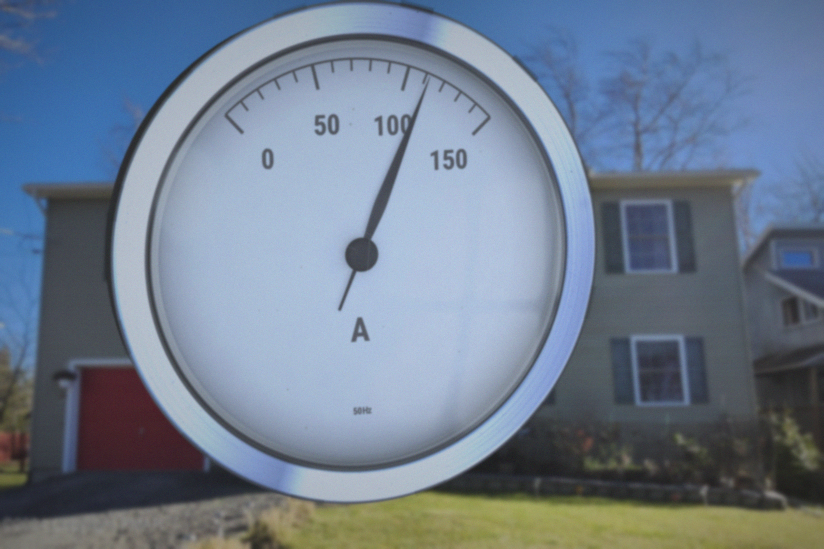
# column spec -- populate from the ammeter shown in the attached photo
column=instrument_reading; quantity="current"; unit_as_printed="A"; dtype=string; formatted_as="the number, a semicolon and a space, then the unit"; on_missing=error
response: 110; A
